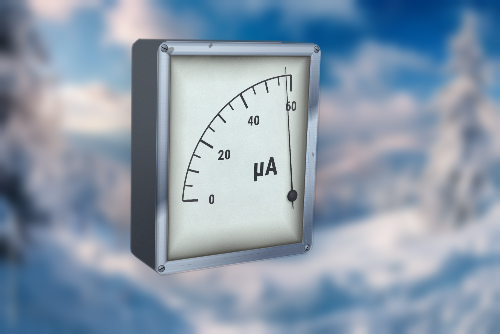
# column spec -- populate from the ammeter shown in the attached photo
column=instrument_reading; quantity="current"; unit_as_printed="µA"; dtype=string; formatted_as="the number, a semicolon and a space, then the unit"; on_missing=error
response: 57.5; µA
